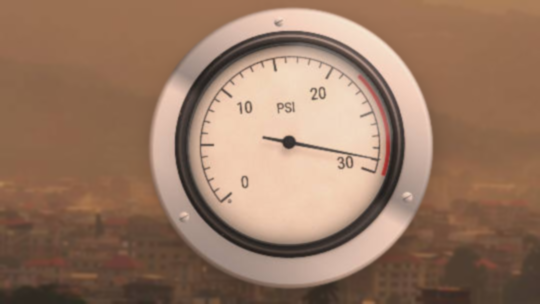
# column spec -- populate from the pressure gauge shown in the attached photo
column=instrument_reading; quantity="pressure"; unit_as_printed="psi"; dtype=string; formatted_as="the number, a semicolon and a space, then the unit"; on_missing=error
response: 29; psi
